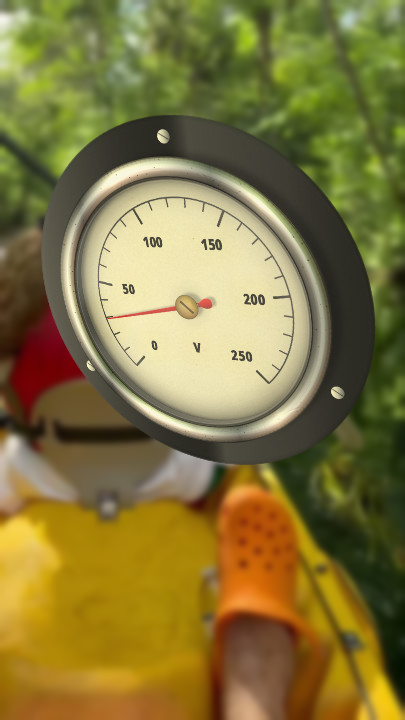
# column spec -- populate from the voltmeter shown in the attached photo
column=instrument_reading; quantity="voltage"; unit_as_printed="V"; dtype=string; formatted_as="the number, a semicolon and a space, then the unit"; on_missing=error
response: 30; V
